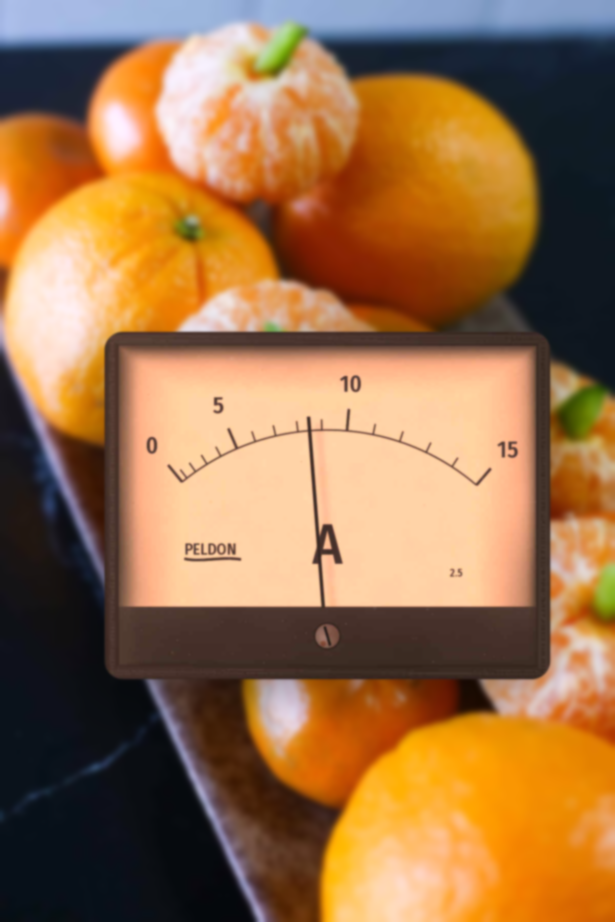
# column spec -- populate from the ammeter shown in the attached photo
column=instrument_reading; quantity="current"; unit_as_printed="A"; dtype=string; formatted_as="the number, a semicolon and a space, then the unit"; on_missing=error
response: 8.5; A
